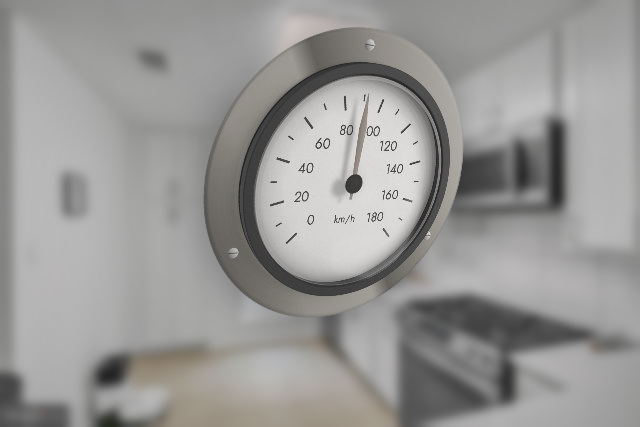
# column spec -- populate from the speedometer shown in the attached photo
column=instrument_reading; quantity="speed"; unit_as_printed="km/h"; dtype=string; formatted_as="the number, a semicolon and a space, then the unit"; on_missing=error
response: 90; km/h
